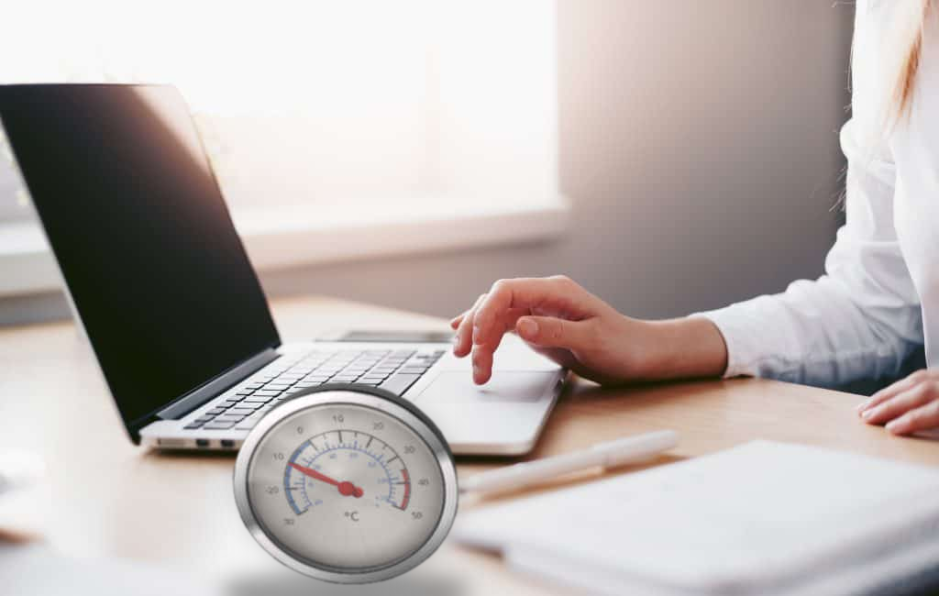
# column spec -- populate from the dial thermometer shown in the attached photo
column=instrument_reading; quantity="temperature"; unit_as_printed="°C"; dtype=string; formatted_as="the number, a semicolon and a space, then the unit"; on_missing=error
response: -10; °C
